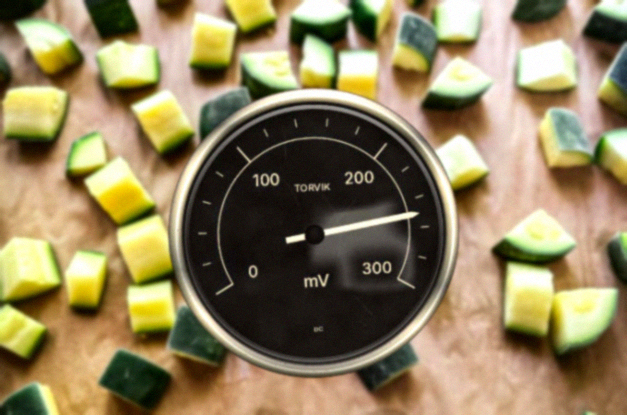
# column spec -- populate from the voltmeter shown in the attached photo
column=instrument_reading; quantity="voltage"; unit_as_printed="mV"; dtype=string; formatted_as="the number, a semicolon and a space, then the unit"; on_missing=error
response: 250; mV
